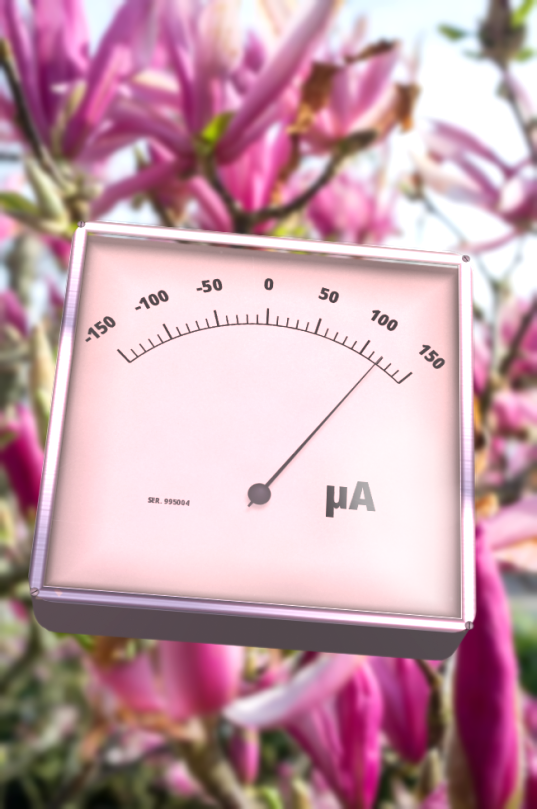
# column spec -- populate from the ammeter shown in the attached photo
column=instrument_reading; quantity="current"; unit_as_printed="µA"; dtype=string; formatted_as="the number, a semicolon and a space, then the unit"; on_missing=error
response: 120; µA
